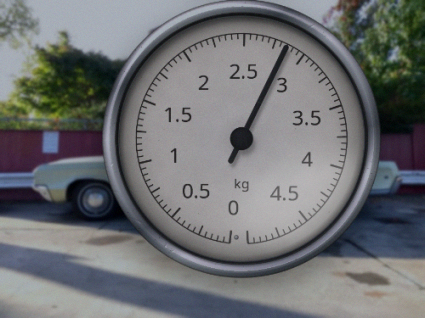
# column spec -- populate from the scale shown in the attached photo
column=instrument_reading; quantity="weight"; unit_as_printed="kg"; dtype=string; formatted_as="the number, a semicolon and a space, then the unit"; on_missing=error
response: 2.85; kg
